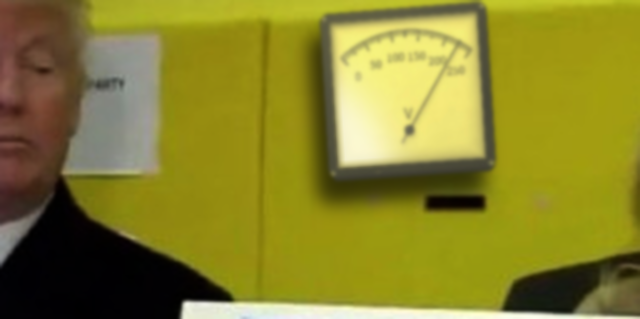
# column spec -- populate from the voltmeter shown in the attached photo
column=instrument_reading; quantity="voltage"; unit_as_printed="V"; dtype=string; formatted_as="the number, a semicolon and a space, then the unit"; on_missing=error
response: 225; V
